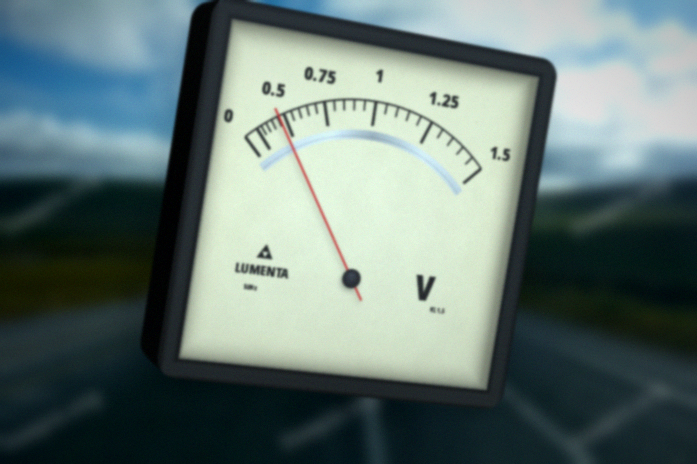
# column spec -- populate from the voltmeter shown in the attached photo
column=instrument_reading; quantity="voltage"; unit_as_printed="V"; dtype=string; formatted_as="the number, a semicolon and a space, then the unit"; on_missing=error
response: 0.45; V
